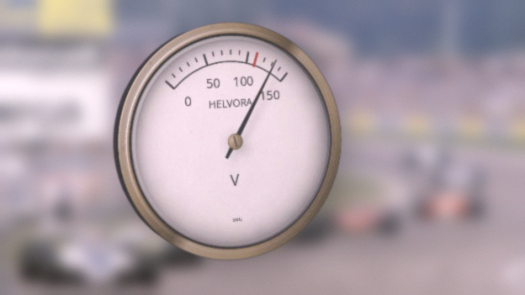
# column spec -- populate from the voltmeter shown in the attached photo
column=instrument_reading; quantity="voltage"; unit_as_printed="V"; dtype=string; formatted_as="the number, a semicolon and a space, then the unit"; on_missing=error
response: 130; V
